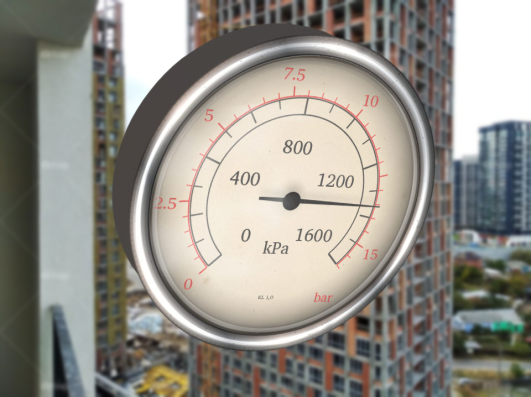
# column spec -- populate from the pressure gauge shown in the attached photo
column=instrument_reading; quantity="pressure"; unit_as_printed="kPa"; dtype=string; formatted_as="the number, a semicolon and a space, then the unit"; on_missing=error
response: 1350; kPa
